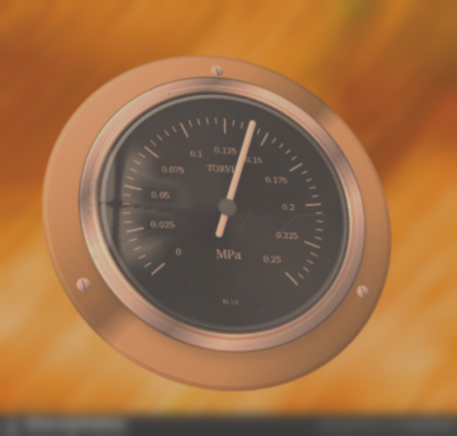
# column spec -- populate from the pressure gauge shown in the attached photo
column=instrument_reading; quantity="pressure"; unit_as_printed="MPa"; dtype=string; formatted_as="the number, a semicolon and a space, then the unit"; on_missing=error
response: 0.14; MPa
